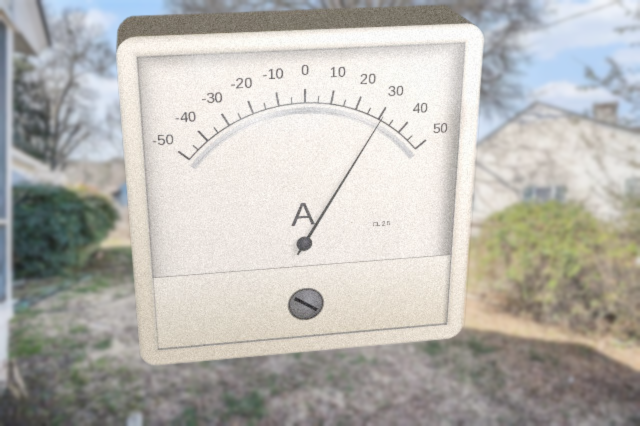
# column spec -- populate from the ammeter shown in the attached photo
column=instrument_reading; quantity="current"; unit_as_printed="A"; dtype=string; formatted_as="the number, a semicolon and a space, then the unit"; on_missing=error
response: 30; A
